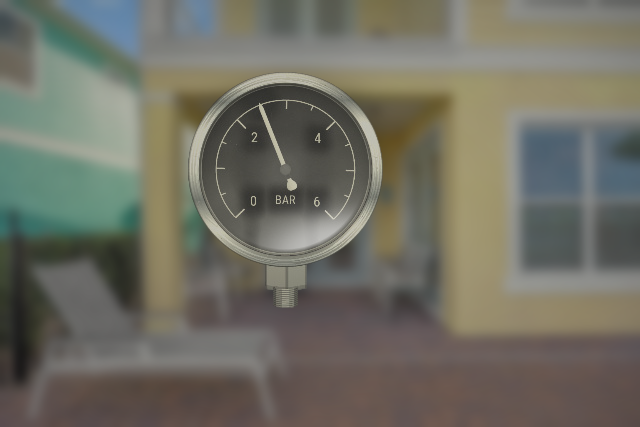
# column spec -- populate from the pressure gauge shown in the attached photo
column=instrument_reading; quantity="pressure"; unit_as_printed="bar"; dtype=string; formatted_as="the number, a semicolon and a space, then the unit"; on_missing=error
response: 2.5; bar
